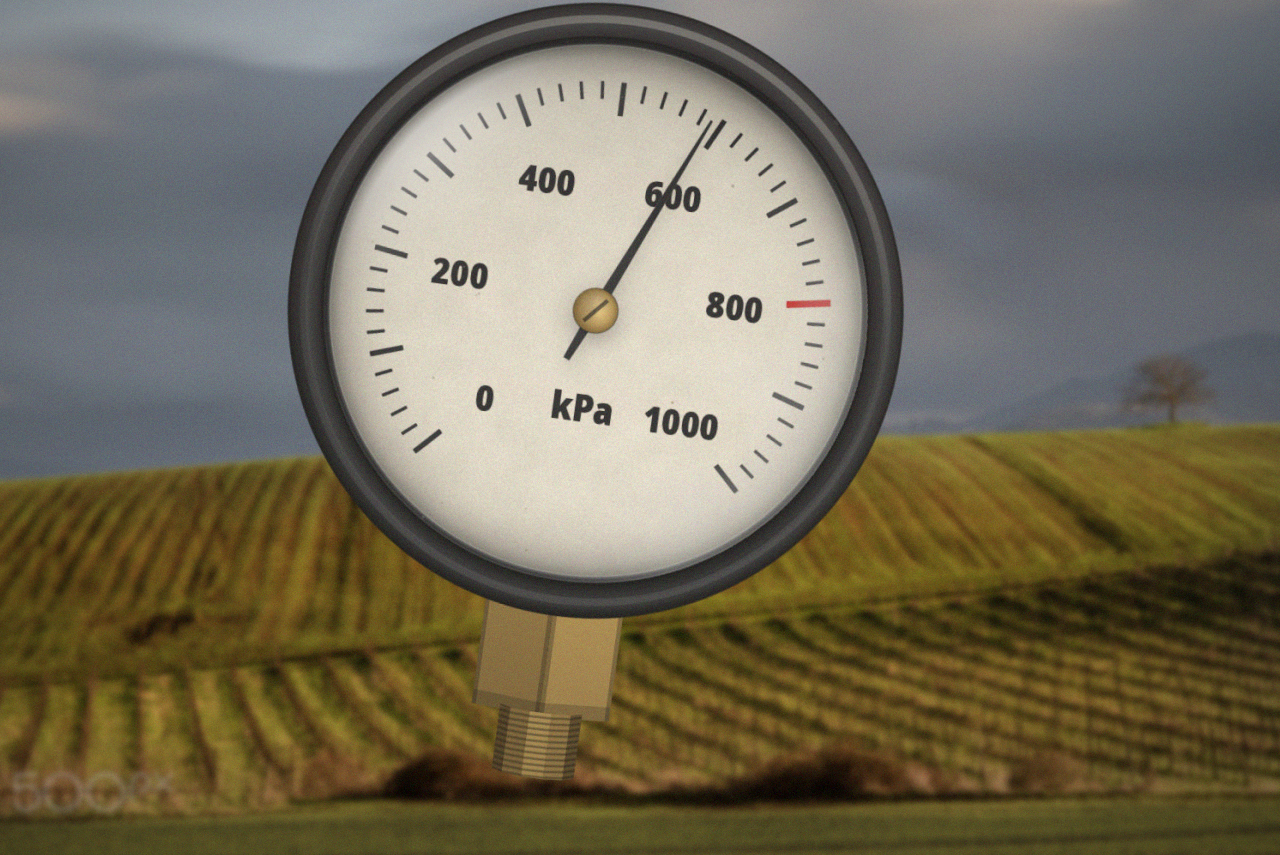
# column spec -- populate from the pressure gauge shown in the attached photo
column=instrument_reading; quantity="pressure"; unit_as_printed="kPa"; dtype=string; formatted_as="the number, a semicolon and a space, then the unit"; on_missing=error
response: 590; kPa
